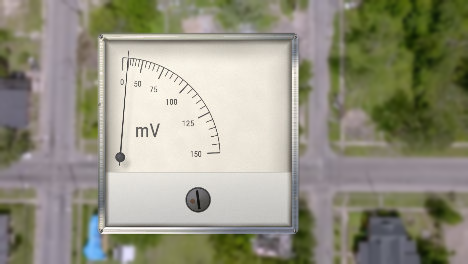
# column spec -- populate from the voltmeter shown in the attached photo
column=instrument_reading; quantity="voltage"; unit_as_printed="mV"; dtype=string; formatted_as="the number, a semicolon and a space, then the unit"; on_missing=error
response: 25; mV
